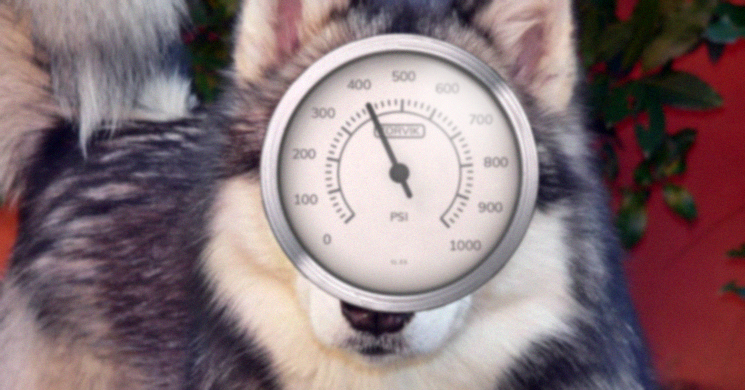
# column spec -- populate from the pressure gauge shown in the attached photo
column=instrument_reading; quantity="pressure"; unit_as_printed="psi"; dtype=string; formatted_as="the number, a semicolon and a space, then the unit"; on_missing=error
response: 400; psi
